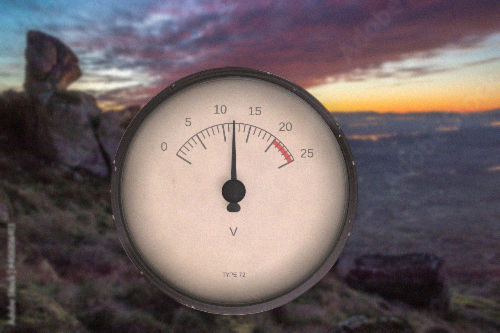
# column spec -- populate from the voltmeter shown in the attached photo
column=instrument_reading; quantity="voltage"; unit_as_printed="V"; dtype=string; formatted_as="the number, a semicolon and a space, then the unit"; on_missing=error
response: 12; V
